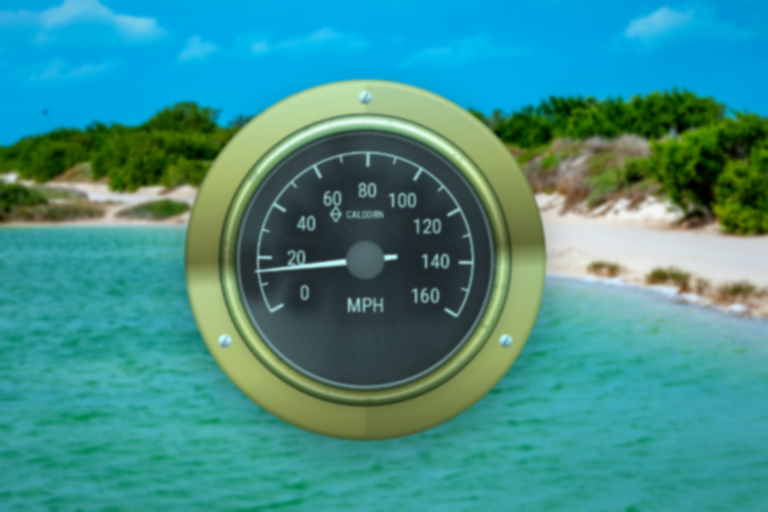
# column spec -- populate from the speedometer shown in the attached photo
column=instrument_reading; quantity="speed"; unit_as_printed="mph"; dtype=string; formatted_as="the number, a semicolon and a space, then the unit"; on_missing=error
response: 15; mph
